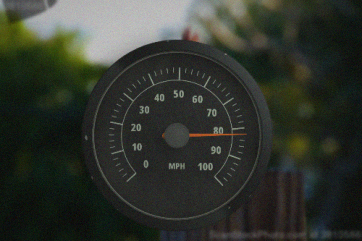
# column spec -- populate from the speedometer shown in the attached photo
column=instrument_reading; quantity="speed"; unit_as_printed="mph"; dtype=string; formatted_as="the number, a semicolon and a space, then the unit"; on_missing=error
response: 82; mph
